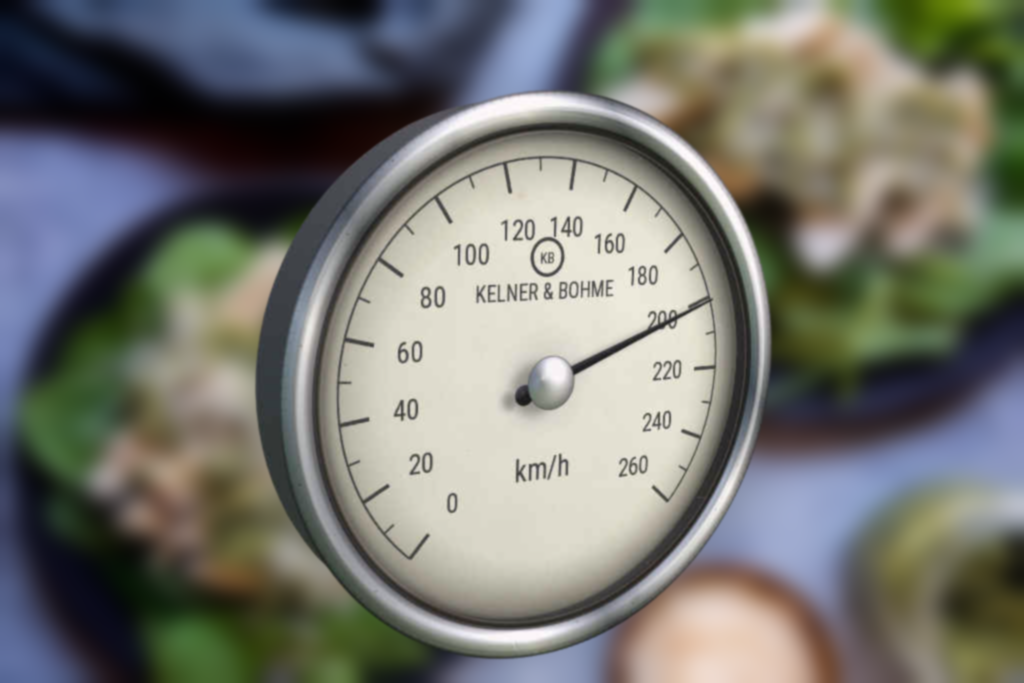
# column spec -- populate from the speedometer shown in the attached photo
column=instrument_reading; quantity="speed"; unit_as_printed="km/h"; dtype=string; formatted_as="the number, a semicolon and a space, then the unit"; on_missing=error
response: 200; km/h
